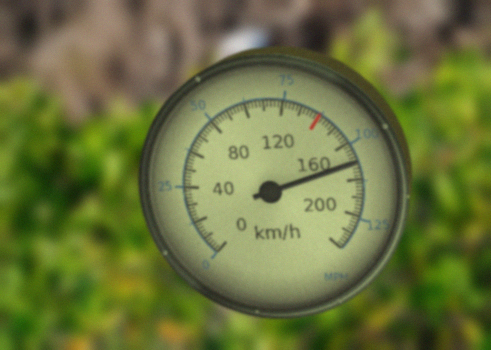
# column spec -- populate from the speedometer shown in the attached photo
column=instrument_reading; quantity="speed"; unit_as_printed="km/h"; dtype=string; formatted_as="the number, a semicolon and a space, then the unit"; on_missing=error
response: 170; km/h
